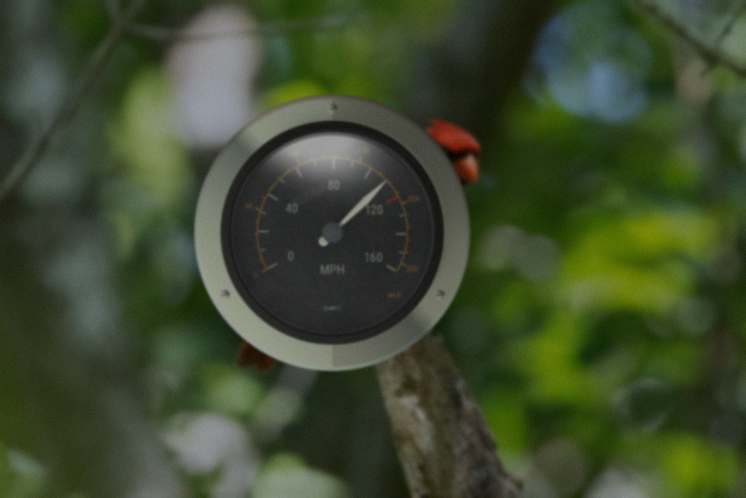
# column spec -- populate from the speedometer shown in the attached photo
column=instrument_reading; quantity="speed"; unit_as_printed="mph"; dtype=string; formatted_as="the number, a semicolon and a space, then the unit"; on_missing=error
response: 110; mph
